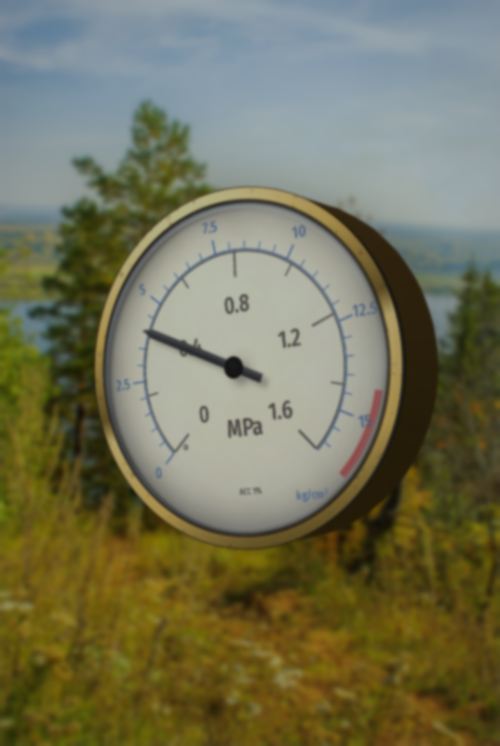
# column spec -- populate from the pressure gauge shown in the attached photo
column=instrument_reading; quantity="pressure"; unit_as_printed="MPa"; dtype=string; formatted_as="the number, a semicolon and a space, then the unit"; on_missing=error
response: 0.4; MPa
